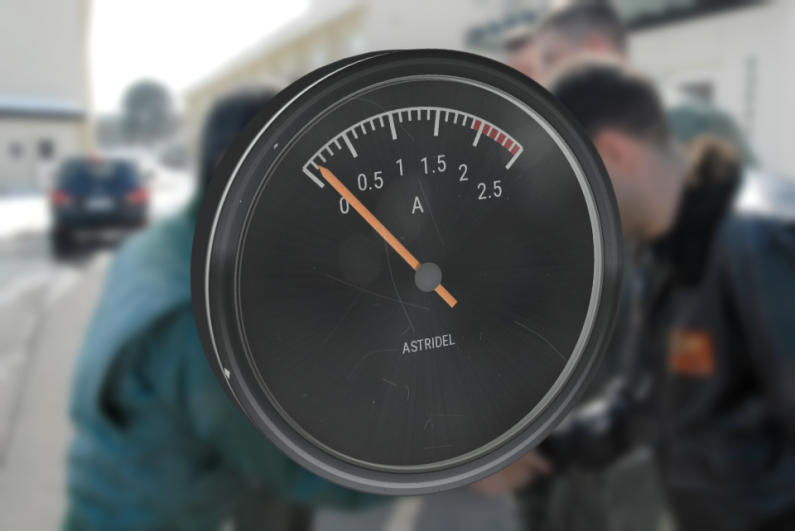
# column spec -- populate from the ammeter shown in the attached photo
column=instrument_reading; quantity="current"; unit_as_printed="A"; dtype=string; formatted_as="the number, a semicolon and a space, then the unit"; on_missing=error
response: 0.1; A
